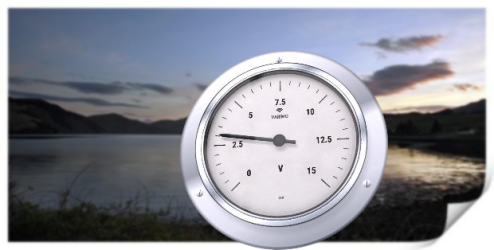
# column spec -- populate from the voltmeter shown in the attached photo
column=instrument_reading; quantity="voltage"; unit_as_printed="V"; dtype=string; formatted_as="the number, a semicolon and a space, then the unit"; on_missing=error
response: 3; V
